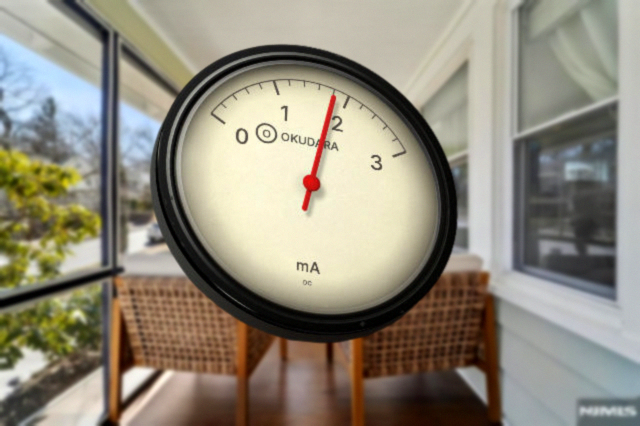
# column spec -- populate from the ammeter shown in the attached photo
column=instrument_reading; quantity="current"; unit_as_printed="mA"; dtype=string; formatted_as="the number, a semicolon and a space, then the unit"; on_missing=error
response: 1.8; mA
